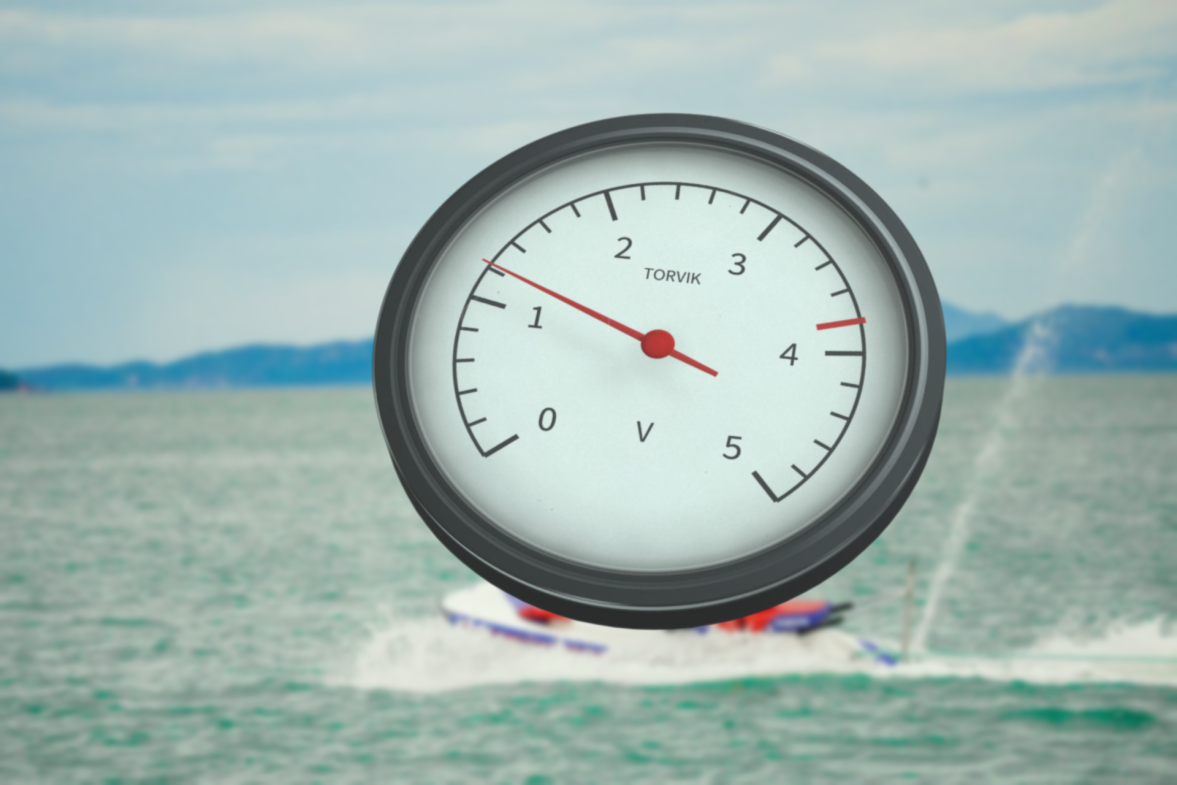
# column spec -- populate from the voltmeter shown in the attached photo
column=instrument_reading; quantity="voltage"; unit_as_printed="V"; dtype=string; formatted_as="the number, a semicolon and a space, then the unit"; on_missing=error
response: 1.2; V
